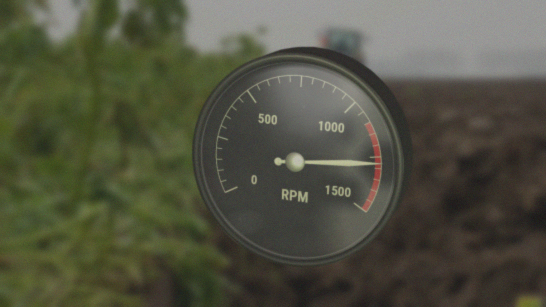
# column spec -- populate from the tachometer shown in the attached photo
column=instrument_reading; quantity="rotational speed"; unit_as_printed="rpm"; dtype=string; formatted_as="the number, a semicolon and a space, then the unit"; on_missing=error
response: 1275; rpm
